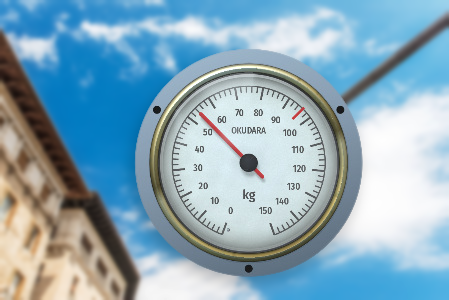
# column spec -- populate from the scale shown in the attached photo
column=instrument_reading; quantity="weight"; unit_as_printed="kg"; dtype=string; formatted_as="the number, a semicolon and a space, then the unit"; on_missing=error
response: 54; kg
